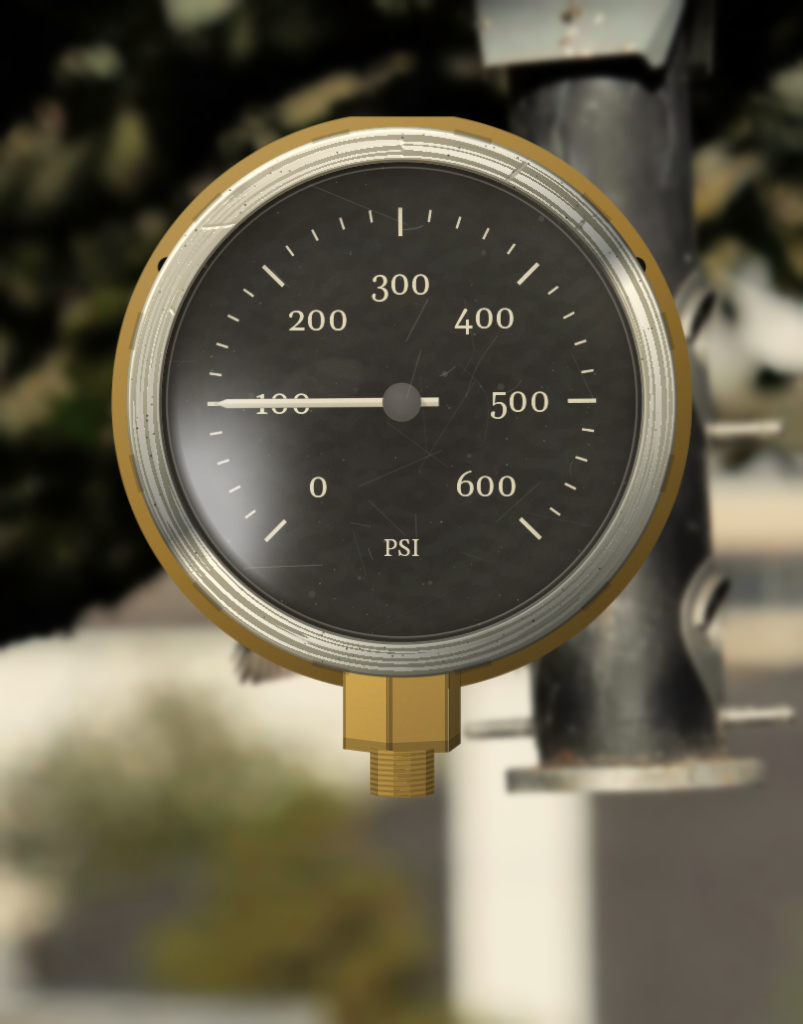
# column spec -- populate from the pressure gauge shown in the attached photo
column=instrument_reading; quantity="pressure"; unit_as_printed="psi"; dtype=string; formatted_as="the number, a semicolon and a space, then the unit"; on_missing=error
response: 100; psi
